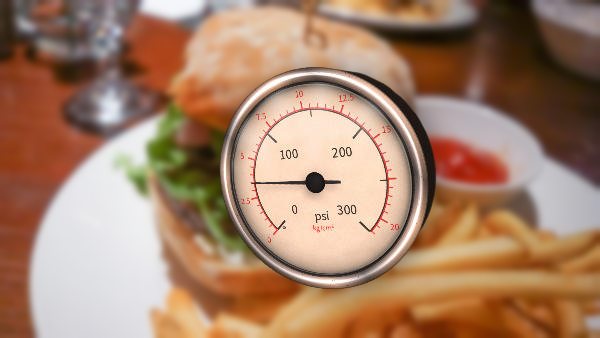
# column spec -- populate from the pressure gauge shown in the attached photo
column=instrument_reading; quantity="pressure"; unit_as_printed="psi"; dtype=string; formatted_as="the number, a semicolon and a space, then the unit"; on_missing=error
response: 50; psi
